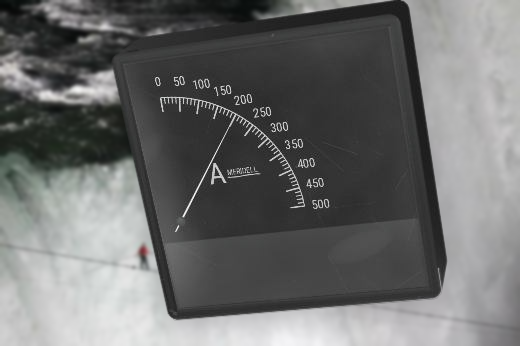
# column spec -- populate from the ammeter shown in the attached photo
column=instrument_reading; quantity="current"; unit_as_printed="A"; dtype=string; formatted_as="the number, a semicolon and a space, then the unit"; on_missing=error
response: 200; A
